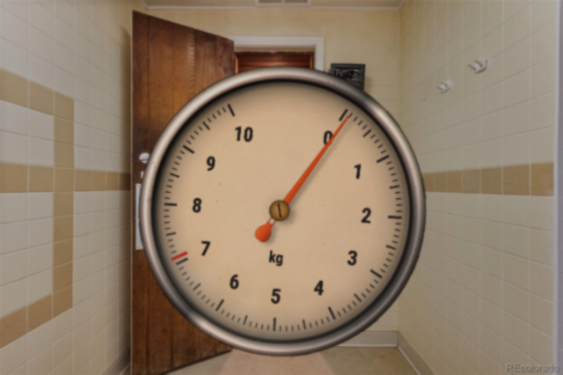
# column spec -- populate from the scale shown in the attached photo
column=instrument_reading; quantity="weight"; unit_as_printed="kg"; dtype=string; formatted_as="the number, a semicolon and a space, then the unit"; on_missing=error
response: 0.1; kg
